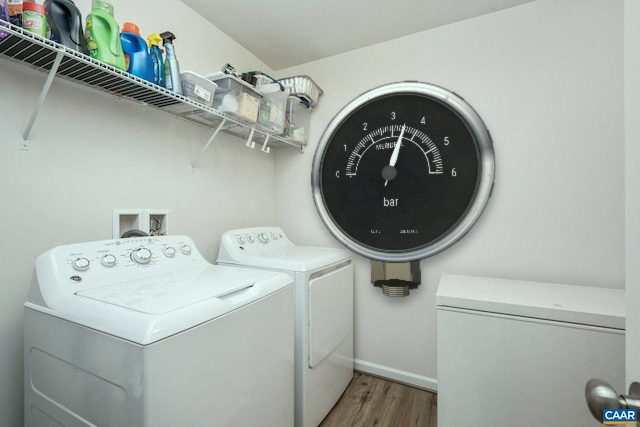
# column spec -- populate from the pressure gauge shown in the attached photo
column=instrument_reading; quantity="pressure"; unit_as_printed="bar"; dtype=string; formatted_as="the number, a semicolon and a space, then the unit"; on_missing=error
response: 3.5; bar
